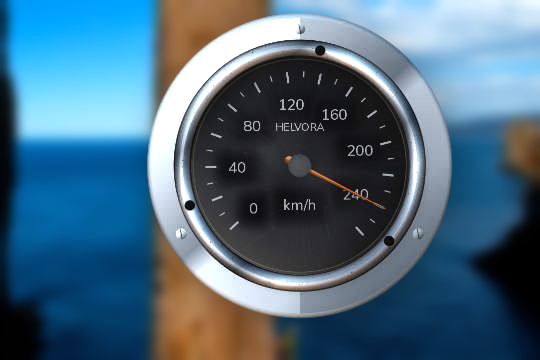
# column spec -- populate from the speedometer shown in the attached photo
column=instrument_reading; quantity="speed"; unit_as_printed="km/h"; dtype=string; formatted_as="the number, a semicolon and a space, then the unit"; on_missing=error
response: 240; km/h
